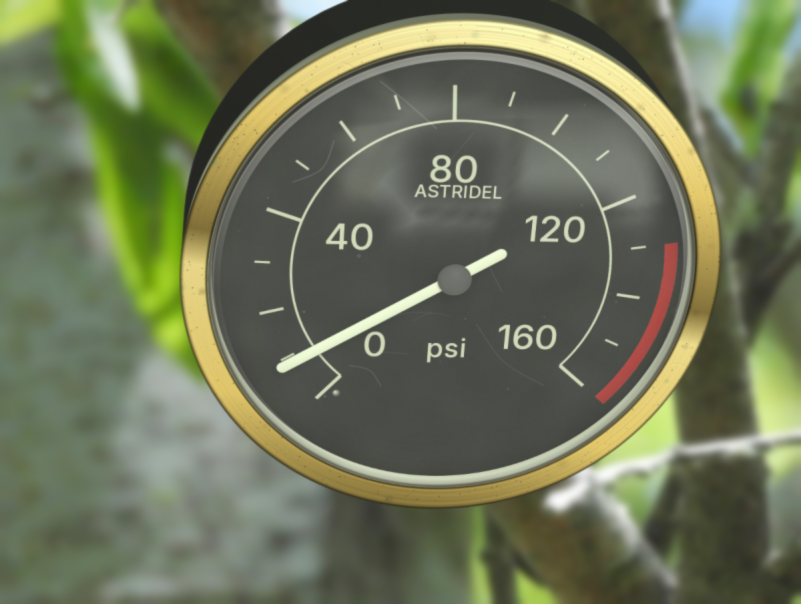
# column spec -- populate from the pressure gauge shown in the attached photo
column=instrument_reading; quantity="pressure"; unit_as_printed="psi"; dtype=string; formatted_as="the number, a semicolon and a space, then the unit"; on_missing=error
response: 10; psi
